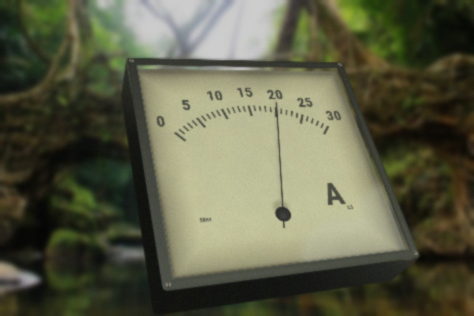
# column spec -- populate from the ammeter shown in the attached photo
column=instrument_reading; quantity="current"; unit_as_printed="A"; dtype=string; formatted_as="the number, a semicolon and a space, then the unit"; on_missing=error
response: 20; A
